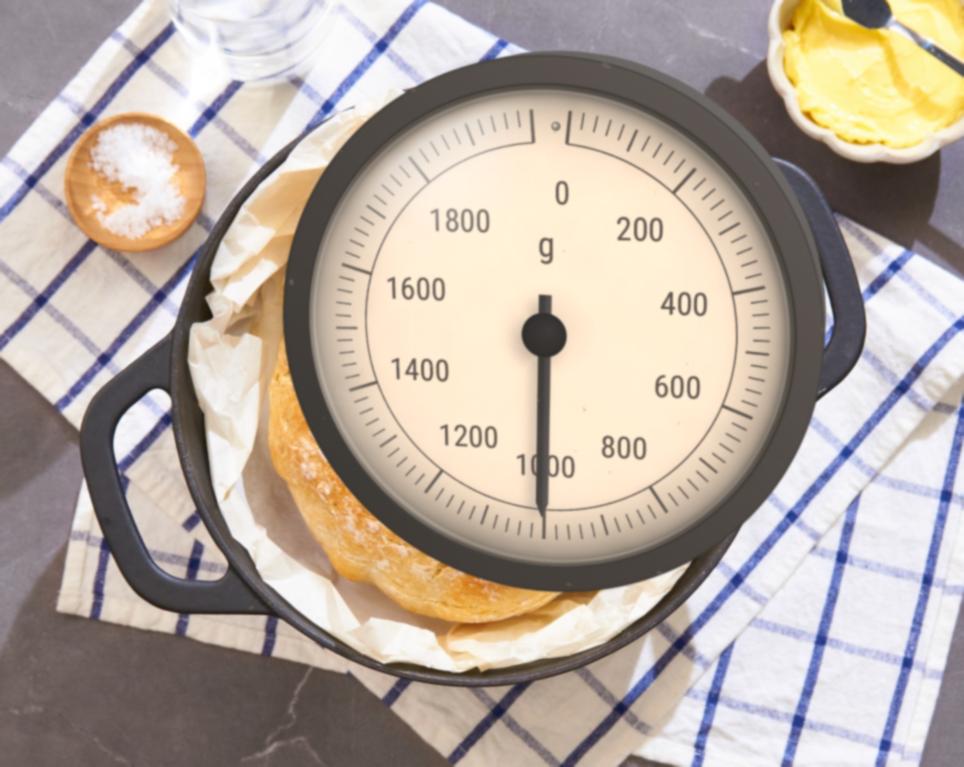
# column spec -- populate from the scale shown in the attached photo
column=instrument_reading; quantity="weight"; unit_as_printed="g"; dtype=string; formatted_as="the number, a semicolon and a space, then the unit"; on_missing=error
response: 1000; g
